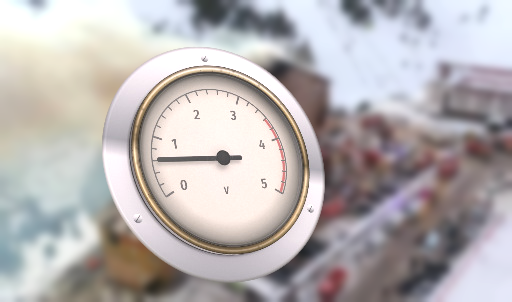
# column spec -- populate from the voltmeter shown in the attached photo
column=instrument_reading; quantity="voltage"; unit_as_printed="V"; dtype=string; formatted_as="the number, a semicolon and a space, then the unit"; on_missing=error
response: 0.6; V
